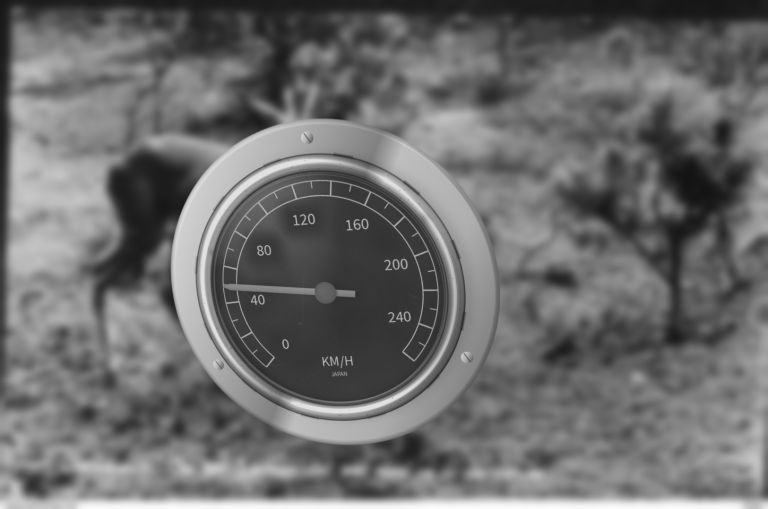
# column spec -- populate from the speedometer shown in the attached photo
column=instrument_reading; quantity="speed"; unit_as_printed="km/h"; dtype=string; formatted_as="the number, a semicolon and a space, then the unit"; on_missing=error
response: 50; km/h
